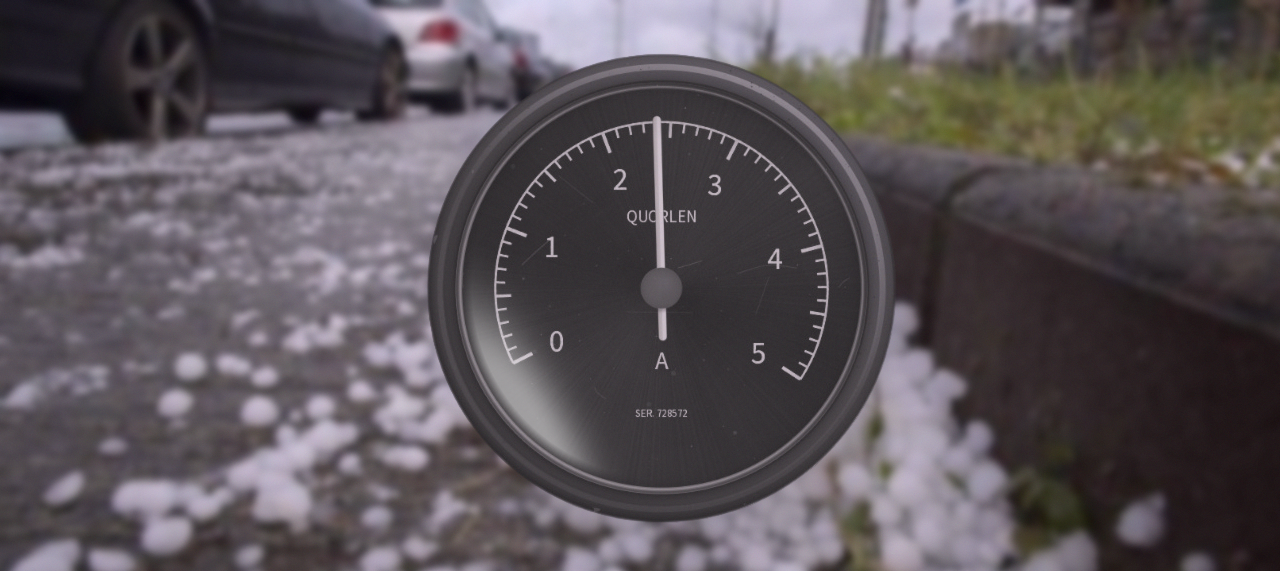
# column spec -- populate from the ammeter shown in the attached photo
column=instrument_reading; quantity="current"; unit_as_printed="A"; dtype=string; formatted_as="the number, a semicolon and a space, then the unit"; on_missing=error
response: 2.4; A
